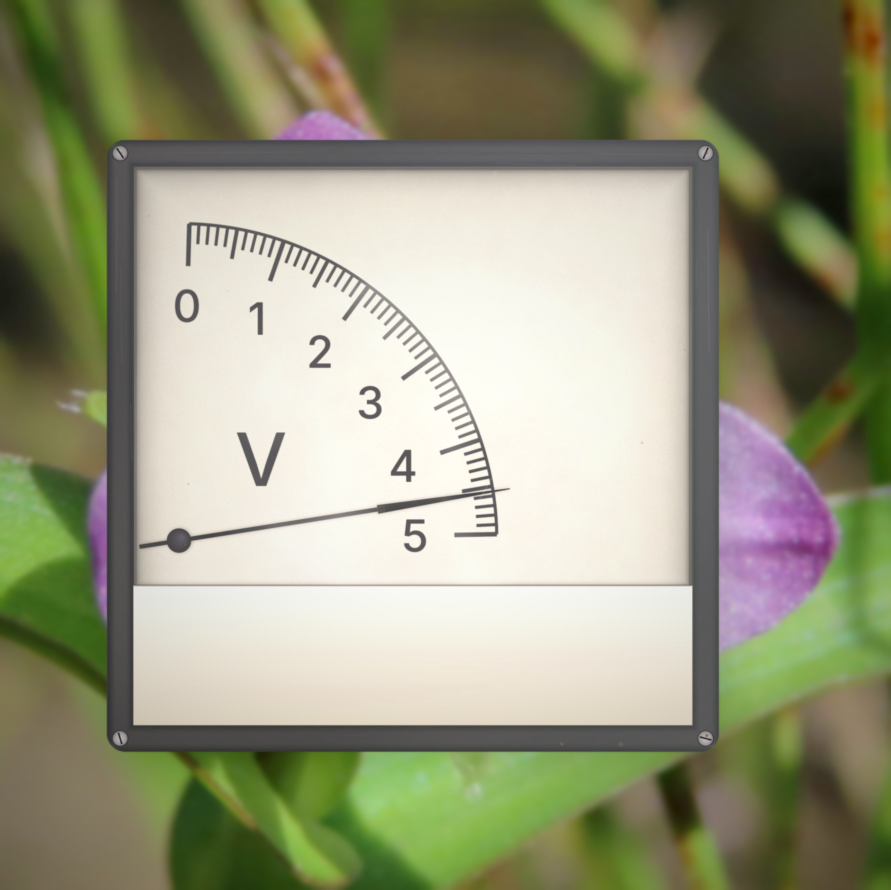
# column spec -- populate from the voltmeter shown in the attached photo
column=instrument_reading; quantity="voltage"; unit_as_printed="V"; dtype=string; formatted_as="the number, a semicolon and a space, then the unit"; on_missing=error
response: 4.55; V
